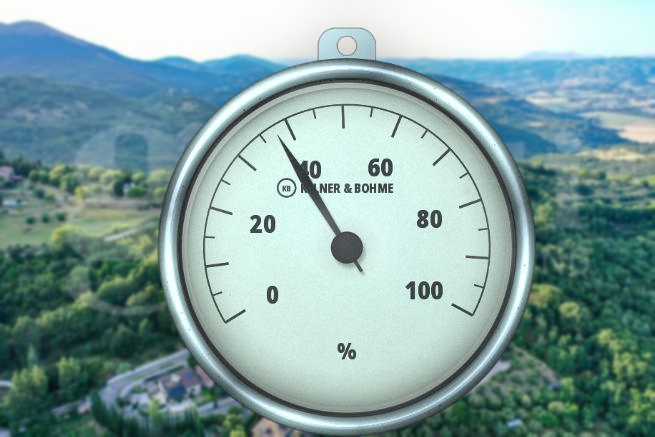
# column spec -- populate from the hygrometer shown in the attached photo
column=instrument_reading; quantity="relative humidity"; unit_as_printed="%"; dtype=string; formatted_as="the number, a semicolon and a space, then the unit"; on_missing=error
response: 37.5; %
